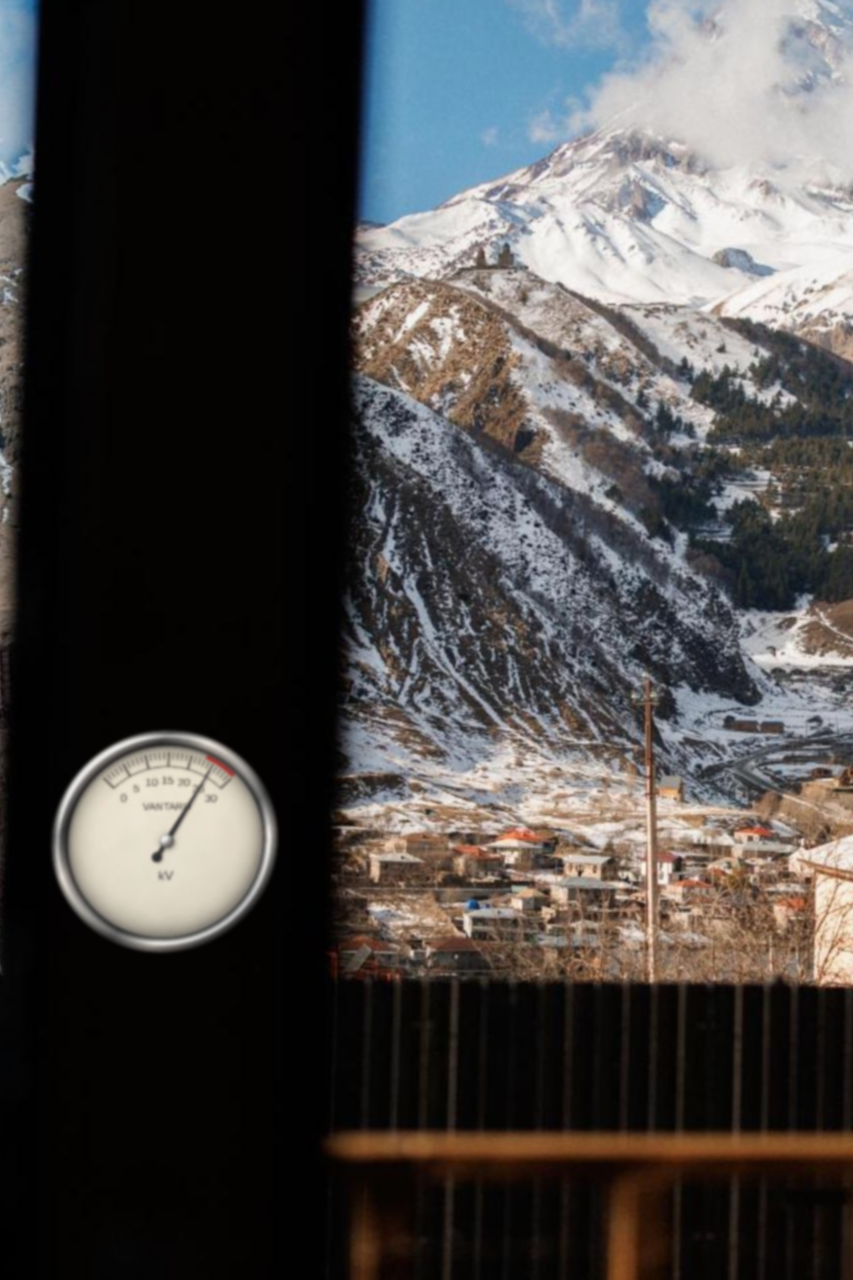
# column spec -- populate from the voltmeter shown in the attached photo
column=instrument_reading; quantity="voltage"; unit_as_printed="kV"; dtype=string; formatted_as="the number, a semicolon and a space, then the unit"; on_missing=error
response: 25; kV
